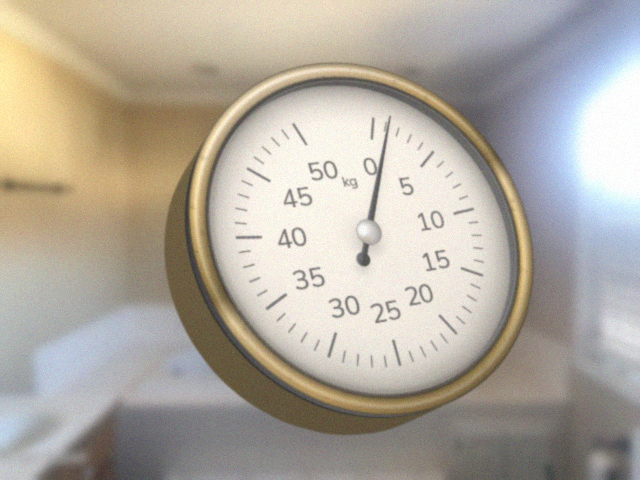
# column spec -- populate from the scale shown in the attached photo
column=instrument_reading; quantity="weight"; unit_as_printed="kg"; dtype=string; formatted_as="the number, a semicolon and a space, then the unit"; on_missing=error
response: 1; kg
